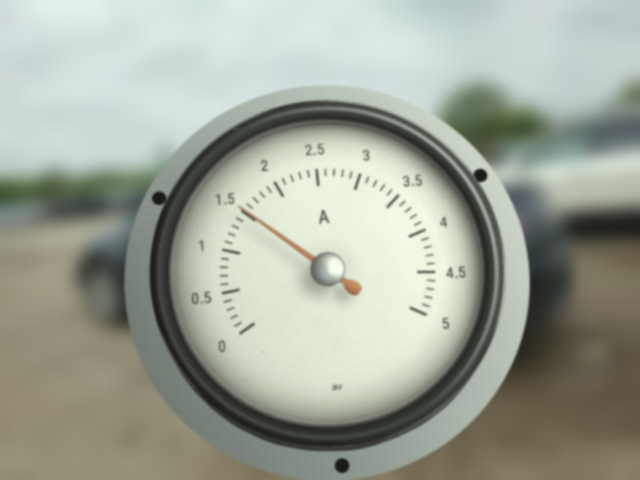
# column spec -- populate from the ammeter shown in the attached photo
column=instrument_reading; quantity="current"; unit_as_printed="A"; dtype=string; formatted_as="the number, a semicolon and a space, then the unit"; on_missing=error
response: 1.5; A
